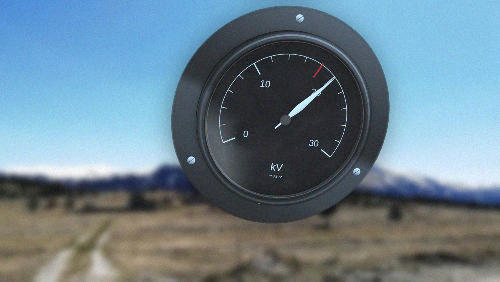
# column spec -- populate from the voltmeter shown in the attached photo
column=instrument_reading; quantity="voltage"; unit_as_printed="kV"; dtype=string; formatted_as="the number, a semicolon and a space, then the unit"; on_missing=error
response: 20; kV
